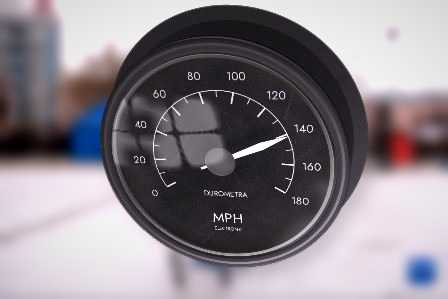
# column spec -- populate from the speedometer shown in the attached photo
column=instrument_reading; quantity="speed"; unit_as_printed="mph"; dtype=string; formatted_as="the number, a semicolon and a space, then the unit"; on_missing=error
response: 140; mph
